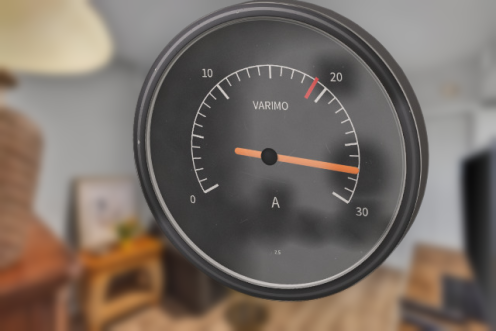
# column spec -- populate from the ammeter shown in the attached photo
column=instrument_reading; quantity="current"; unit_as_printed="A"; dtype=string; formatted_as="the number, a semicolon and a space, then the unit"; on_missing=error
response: 27; A
